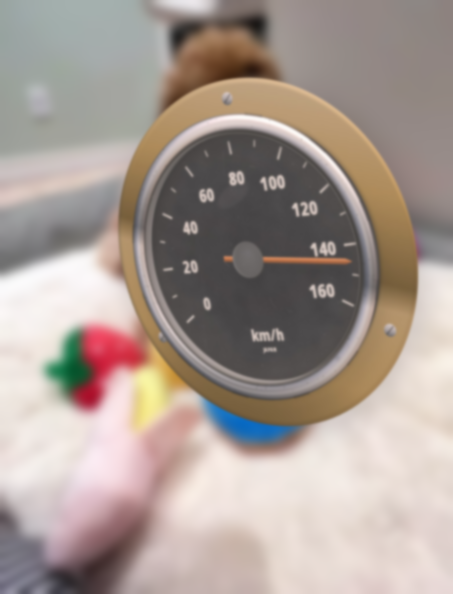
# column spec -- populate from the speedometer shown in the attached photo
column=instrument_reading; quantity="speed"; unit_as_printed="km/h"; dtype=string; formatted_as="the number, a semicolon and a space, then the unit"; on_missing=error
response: 145; km/h
